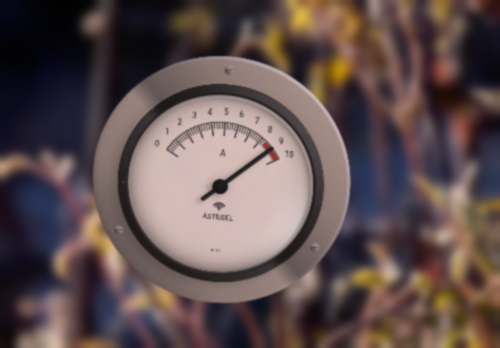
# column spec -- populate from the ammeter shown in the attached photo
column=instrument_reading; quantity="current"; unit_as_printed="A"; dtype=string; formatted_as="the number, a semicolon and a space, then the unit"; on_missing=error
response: 9; A
